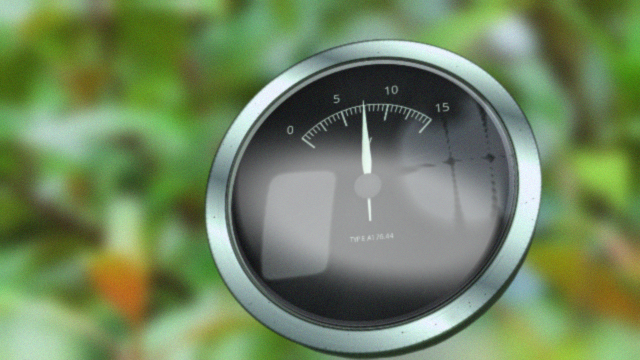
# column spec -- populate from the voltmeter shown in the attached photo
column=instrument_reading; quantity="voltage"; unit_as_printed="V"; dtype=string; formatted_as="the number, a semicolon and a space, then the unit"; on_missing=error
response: 7.5; V
